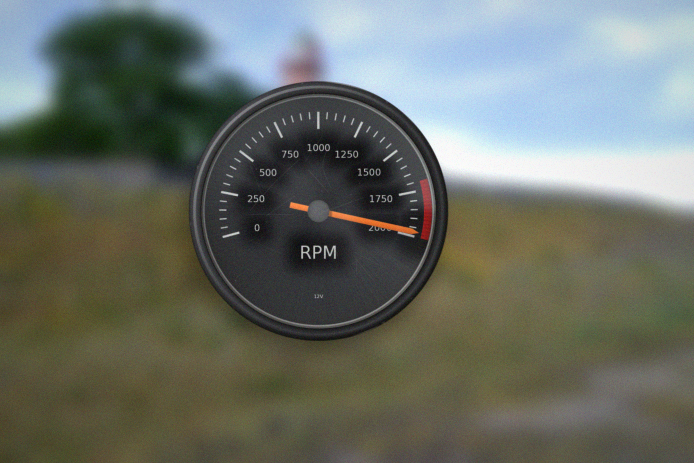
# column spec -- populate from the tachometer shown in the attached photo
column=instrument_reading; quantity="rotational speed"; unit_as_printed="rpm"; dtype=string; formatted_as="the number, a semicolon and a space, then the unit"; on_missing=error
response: 1975; rpm
